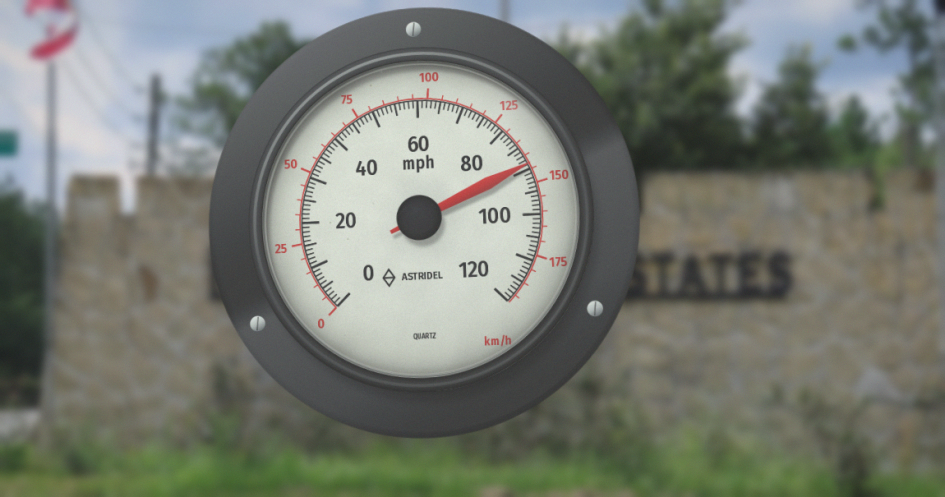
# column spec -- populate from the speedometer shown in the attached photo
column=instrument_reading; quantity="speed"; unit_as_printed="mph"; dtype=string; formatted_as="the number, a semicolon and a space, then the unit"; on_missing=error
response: 89; mph
